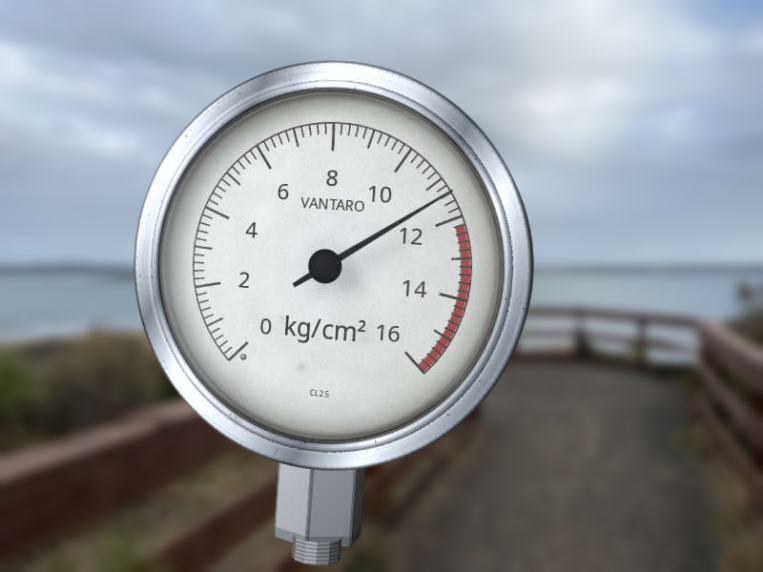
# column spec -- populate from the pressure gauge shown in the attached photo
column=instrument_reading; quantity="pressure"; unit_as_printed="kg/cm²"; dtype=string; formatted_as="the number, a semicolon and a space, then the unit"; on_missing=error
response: 11.4; kg/cm²
